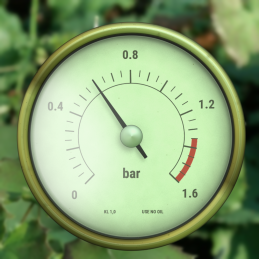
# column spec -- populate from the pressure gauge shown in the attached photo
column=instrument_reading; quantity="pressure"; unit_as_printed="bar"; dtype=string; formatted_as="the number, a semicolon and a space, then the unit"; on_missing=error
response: 0.6; bar
